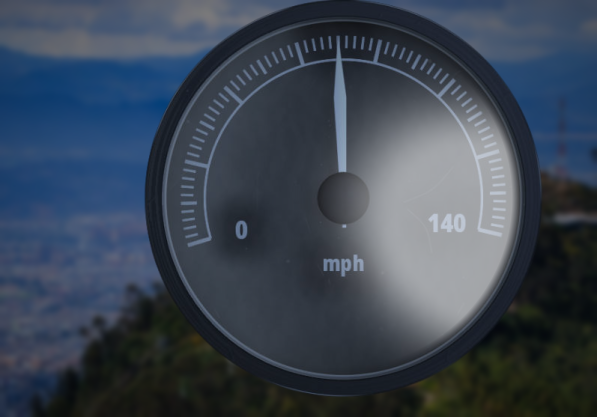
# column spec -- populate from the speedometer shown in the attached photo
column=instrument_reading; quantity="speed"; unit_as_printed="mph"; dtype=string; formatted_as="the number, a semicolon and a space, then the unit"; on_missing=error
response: 70; mph
